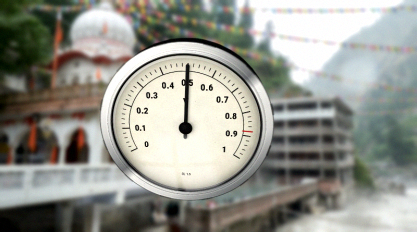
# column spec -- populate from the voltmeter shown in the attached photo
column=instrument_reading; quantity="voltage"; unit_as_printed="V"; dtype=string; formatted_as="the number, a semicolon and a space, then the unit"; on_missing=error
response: 0.5; V
